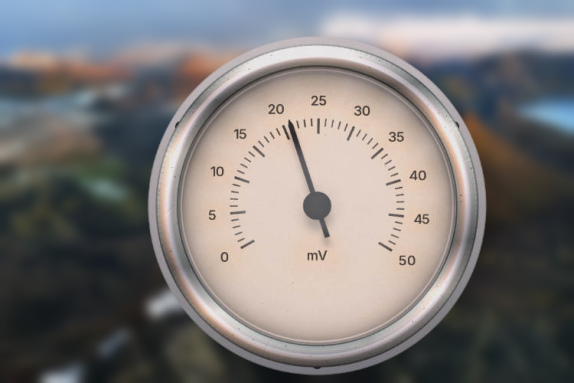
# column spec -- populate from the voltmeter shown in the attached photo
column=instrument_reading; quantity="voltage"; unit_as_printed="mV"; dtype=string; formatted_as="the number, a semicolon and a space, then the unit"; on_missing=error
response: 21; mV
